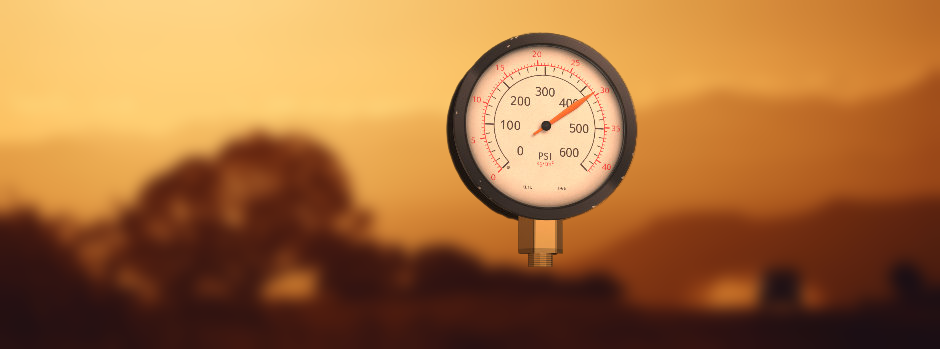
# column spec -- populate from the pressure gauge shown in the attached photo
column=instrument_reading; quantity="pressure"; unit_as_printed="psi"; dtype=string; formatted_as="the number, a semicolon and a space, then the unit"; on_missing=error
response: 420; psi
